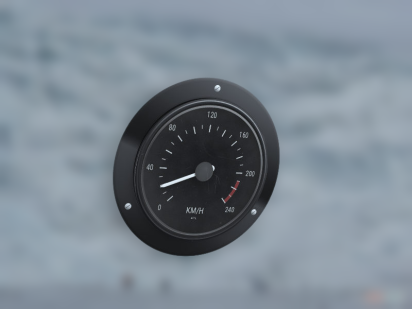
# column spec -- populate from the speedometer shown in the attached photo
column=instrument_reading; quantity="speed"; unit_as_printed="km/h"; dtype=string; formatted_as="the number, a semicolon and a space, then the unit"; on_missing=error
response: 20; km/h
